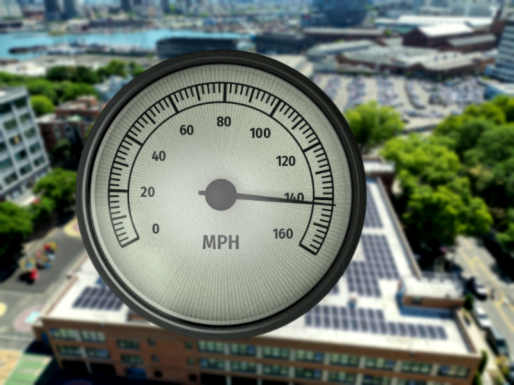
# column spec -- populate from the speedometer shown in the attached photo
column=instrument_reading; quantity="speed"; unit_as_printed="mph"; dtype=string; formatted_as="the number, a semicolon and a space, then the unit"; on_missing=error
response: 142; mph
